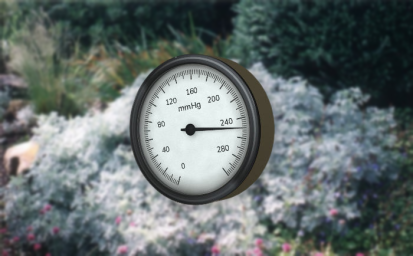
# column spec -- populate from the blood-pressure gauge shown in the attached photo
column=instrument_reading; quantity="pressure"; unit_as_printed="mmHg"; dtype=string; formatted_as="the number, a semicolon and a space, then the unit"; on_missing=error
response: 250; mmHg
